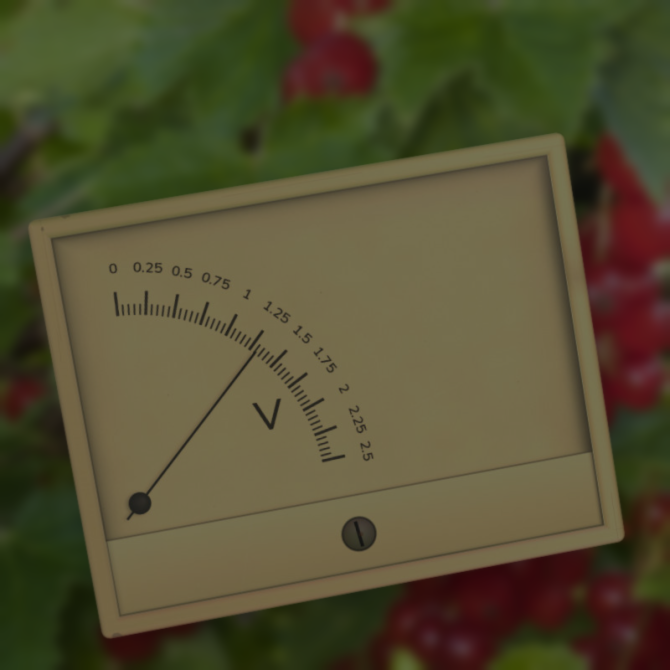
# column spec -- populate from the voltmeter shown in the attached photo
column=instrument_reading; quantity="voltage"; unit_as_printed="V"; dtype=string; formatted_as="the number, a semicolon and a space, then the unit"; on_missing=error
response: 1.3; V
